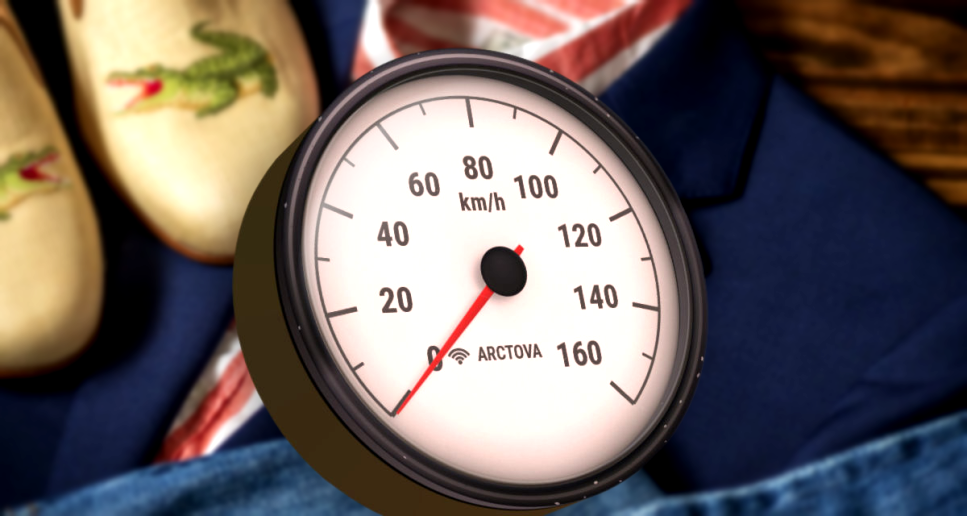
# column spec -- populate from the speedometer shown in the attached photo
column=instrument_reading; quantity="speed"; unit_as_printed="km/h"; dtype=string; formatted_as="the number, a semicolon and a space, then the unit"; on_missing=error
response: 0; km/h
